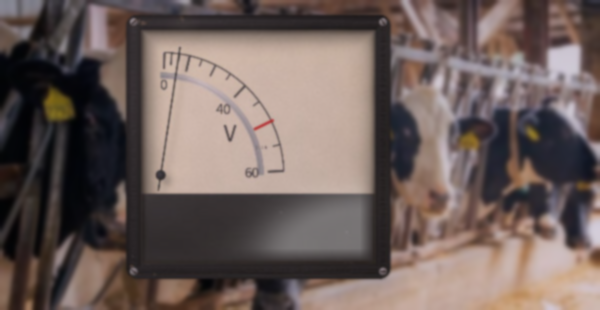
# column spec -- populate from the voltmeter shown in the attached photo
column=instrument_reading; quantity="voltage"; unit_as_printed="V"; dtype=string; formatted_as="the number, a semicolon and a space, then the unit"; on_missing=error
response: 15; V
